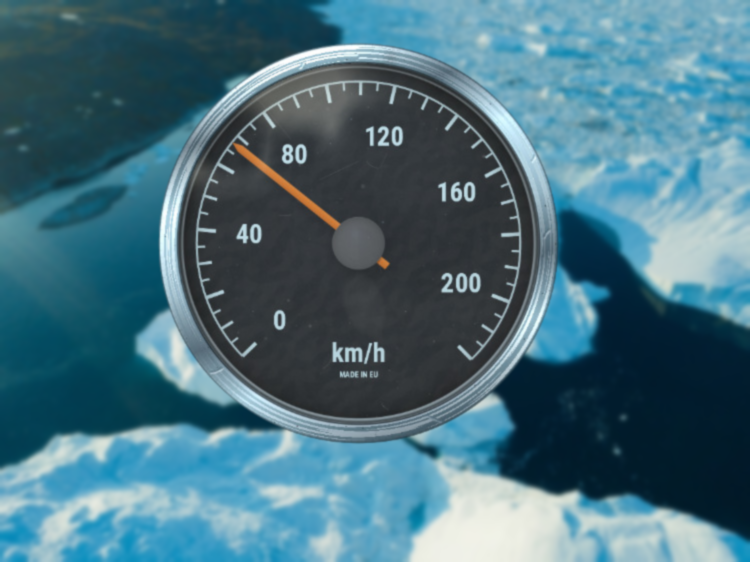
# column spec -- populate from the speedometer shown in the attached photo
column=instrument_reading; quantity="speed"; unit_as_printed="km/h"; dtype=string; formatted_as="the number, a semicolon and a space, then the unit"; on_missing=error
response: 67.5; km/h
